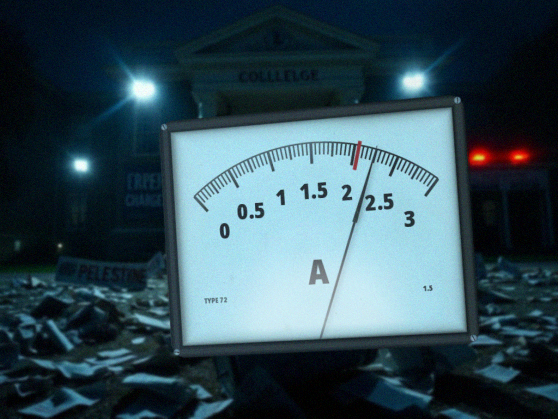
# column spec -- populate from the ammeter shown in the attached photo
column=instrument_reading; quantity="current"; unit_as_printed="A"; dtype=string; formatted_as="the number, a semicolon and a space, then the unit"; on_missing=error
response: 2.25; A
